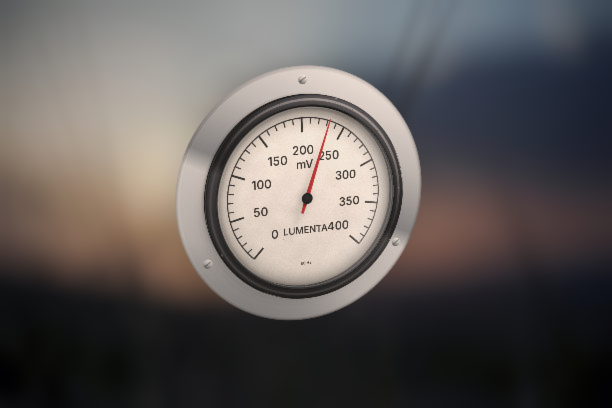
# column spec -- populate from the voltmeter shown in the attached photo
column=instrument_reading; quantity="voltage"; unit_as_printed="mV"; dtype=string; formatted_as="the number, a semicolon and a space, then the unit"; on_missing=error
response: 230; mV
